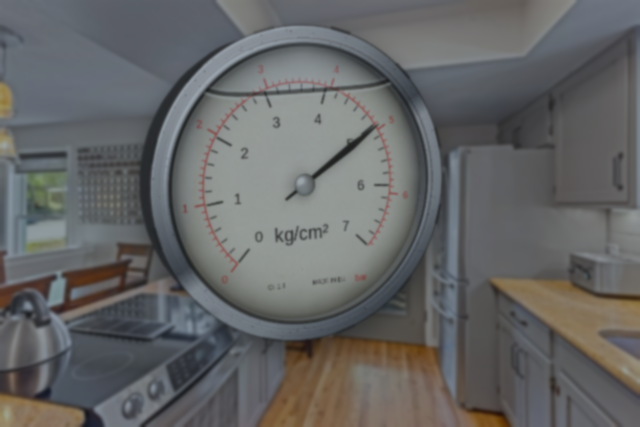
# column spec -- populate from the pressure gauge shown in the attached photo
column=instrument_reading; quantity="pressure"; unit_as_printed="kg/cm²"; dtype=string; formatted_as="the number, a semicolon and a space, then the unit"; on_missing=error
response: 5; kg/cm²
